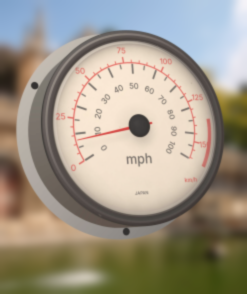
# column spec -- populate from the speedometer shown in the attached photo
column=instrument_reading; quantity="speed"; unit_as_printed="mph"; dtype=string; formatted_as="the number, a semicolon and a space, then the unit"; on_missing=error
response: 7.5; mph
